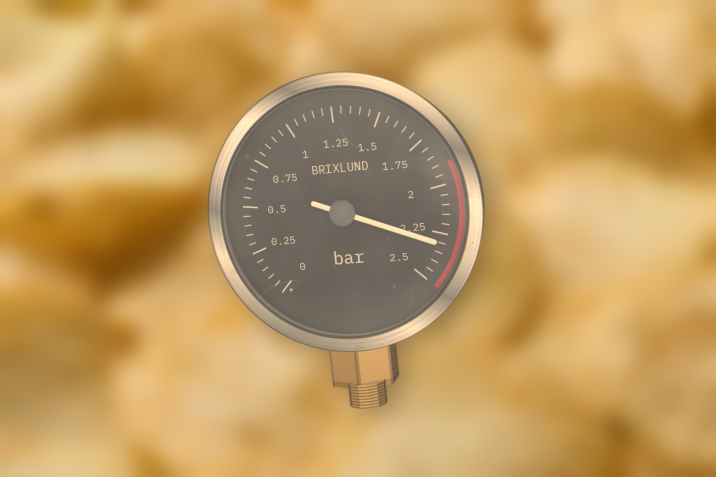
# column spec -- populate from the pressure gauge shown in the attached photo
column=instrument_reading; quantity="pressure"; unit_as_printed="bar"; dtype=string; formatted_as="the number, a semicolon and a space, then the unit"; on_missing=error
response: 2.3; bar
